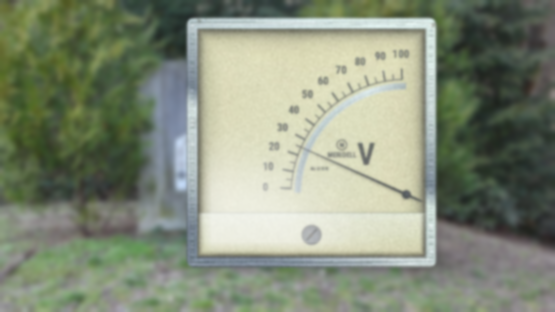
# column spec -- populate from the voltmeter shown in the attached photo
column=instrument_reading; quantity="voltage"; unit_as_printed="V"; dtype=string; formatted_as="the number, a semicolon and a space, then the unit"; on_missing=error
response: 25; V
